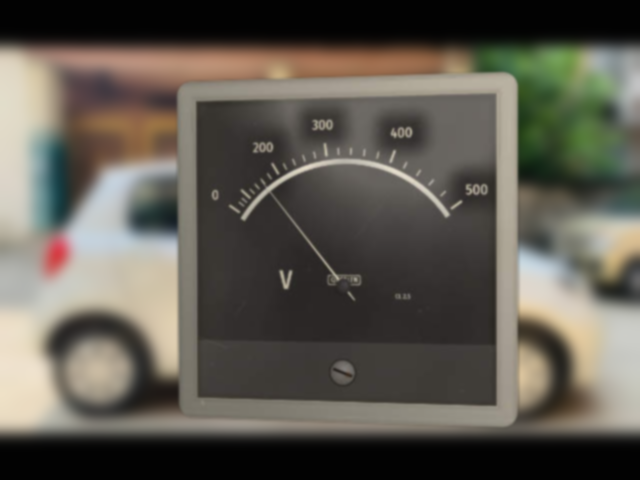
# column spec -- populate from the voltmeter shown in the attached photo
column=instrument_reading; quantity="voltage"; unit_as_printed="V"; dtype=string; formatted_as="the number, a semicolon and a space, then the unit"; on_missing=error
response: 160; V
